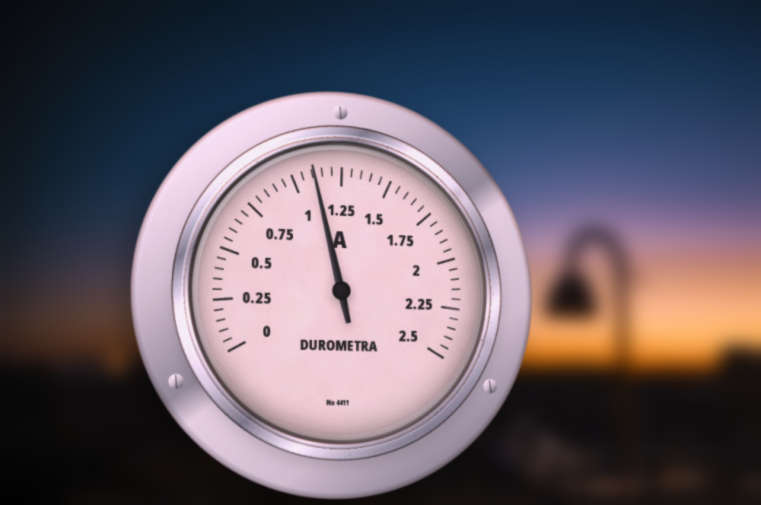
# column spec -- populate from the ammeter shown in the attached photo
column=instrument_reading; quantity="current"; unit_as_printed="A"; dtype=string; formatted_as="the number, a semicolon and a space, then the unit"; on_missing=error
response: 1.1; A
